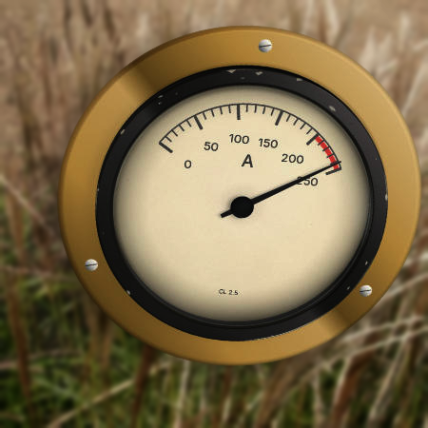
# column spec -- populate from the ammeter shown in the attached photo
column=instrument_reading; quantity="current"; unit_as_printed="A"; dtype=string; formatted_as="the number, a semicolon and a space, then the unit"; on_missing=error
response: 240; A
